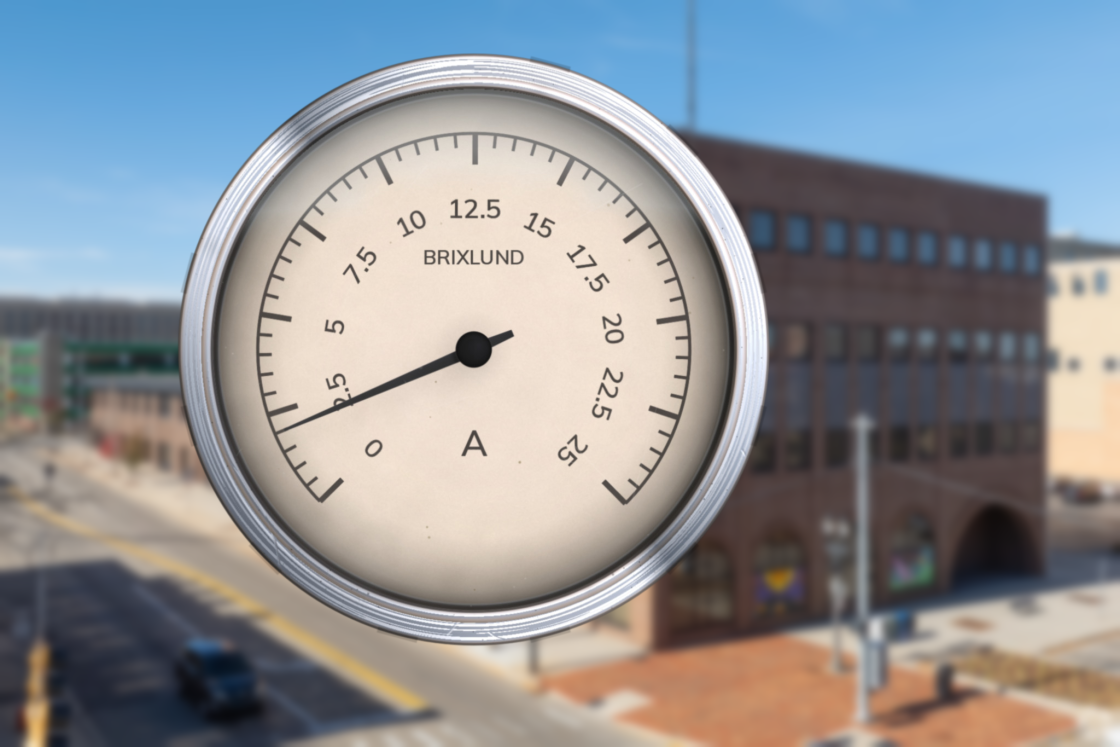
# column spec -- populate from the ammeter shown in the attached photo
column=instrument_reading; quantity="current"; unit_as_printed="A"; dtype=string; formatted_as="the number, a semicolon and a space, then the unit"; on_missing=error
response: 2; A
